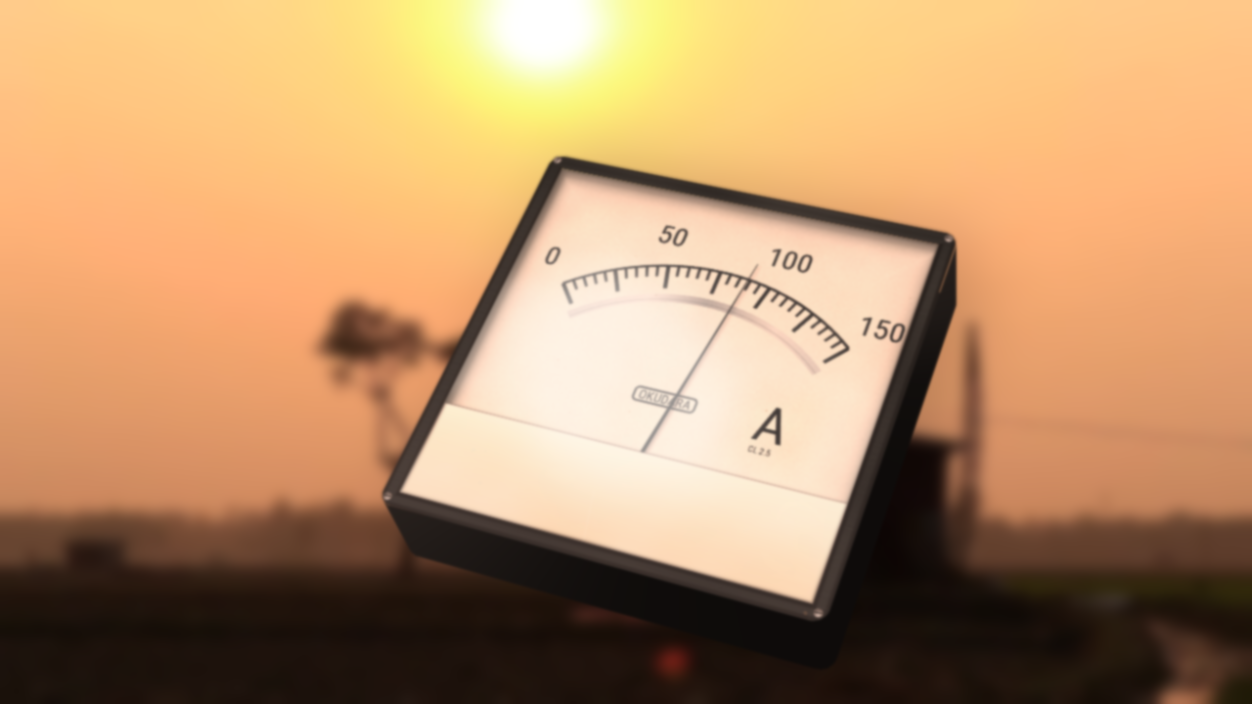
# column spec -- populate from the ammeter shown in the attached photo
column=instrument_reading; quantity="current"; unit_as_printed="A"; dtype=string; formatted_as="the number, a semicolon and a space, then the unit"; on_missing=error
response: 90; A
